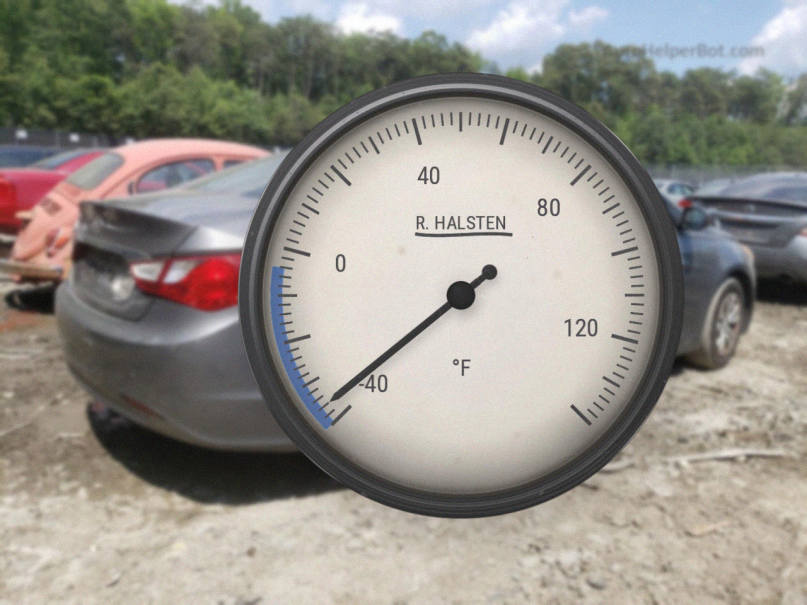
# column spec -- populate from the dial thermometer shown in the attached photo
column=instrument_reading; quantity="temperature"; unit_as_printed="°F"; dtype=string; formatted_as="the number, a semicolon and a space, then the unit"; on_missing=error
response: -36; °F
